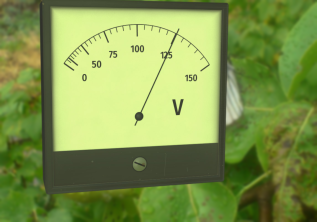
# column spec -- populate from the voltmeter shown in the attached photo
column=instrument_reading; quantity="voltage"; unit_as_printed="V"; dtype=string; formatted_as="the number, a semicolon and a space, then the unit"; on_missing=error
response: 125; V
